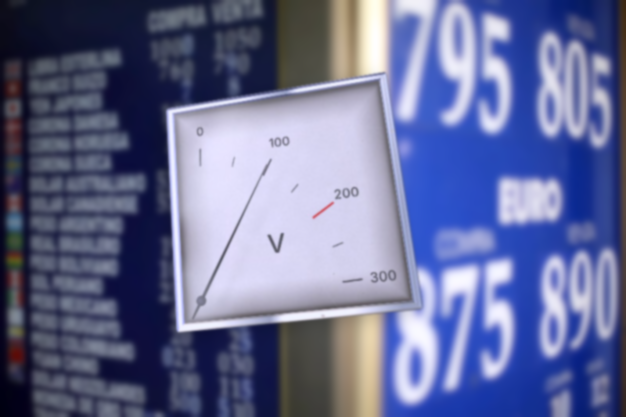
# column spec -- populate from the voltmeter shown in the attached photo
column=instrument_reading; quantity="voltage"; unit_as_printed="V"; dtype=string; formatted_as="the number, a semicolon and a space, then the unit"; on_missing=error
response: 100; V
